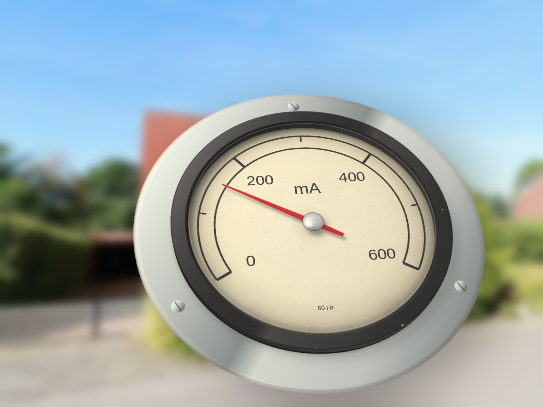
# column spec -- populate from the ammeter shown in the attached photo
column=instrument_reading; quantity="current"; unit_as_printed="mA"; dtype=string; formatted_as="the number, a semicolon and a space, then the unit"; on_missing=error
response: 150; mA
